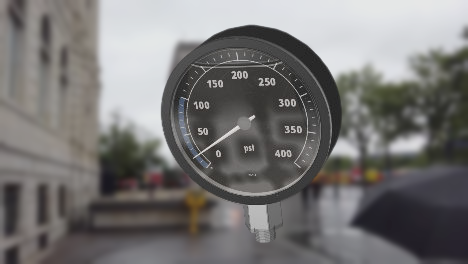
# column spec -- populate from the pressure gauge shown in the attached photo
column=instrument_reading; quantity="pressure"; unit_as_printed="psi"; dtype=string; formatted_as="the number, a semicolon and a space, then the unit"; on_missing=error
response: 20; psi
